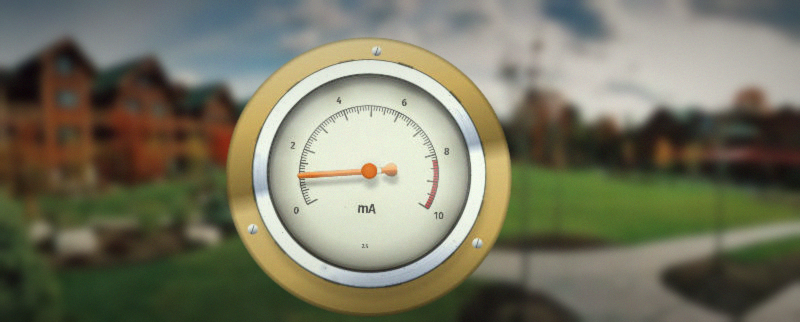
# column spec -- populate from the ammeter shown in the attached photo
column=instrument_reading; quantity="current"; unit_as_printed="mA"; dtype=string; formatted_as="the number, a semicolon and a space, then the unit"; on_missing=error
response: 1; mA
